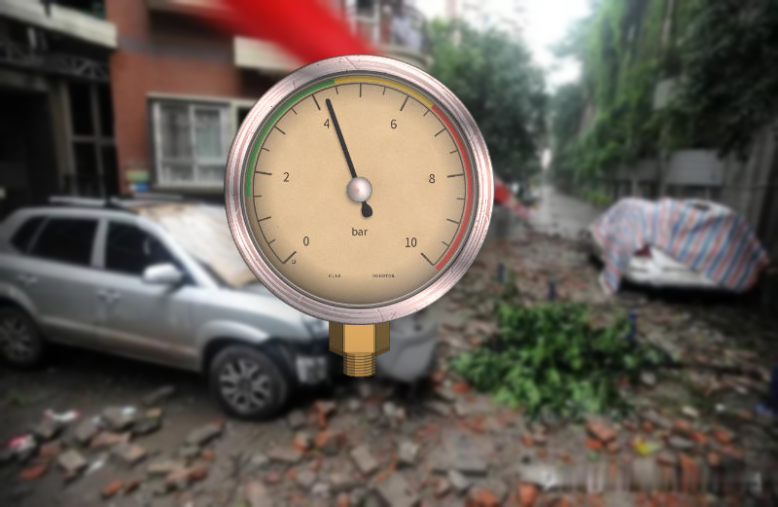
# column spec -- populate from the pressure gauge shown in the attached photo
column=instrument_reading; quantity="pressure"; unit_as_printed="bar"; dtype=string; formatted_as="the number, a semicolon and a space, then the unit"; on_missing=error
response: 4.25; bar
